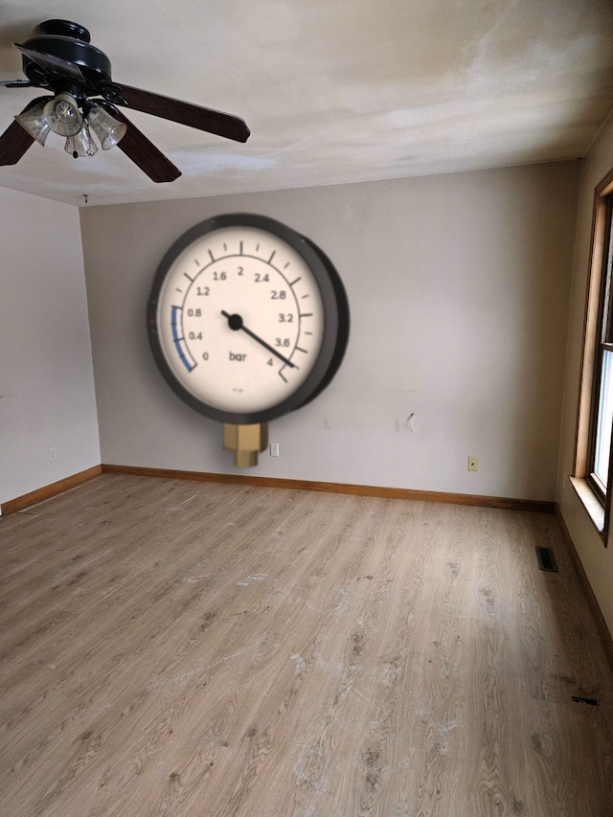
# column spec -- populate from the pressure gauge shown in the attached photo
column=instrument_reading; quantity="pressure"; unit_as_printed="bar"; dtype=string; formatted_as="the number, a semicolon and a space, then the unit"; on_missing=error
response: 3.8; bar
